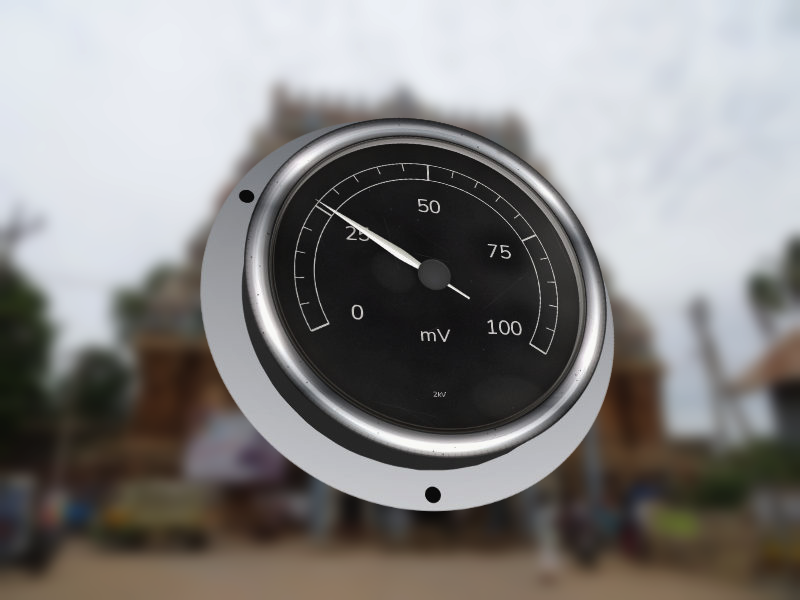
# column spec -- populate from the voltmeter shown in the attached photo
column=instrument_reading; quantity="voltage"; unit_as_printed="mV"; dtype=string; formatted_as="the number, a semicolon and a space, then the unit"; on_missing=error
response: 25; mV
